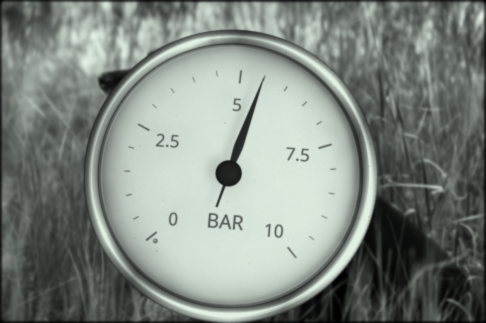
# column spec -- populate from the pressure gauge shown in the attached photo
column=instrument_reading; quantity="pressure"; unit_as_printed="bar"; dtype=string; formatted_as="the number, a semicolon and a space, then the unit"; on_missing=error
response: 5.5; bar
